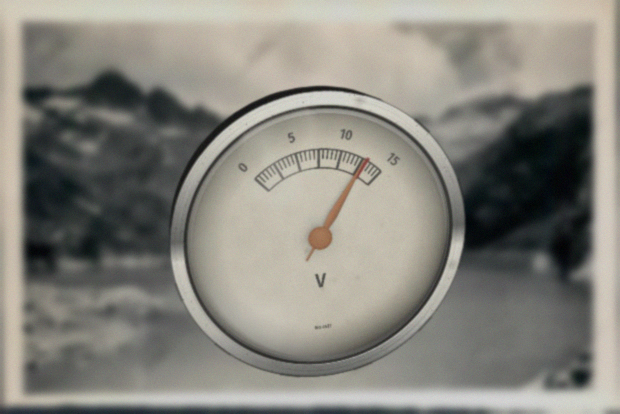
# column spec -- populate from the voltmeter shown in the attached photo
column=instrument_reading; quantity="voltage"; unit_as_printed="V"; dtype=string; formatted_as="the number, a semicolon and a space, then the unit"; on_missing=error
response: 12.5; V
